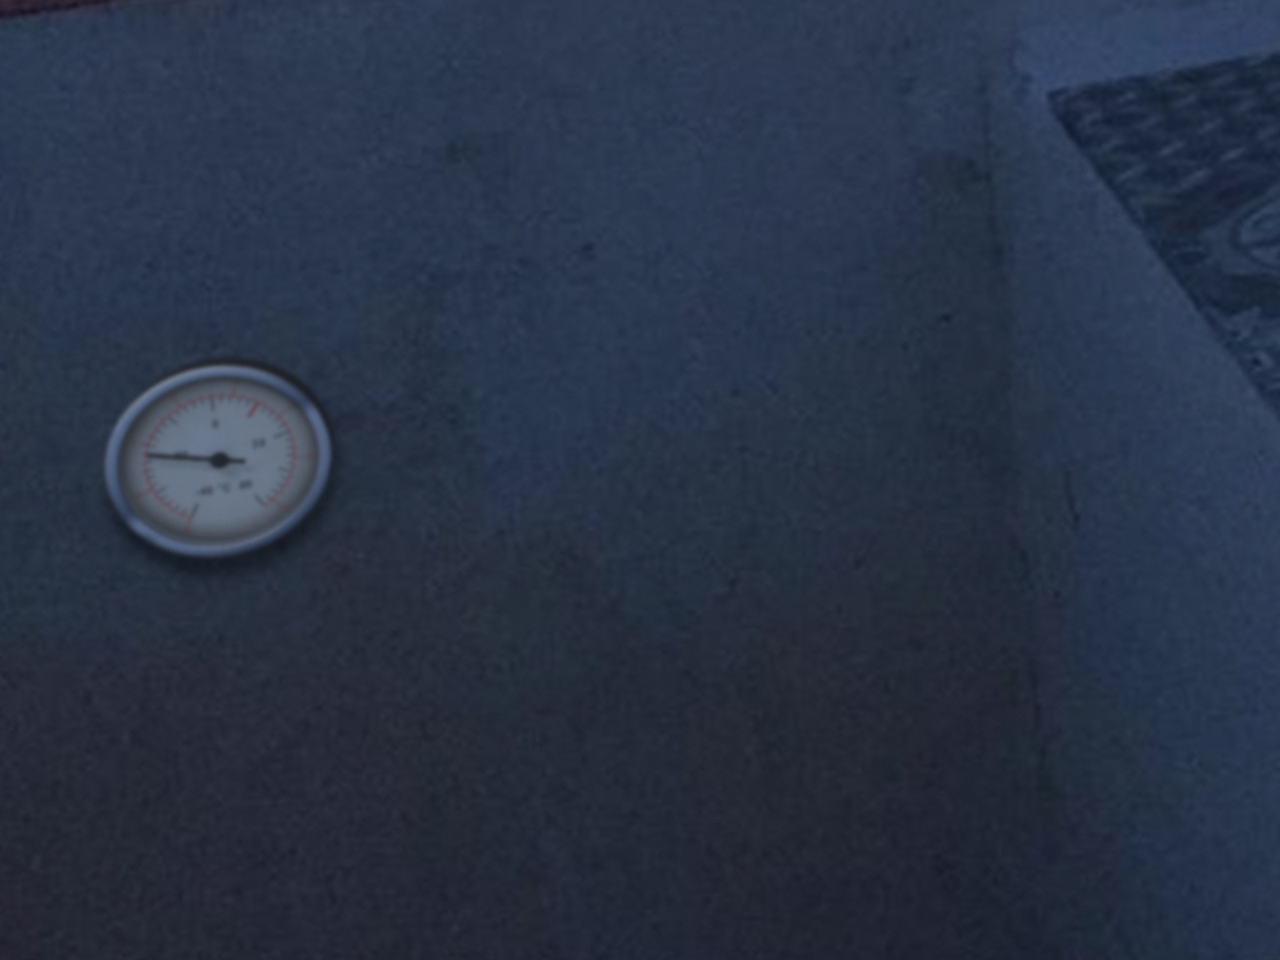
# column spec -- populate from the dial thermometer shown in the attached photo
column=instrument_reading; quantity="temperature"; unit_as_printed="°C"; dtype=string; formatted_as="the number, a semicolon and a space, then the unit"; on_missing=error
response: -20; °C
